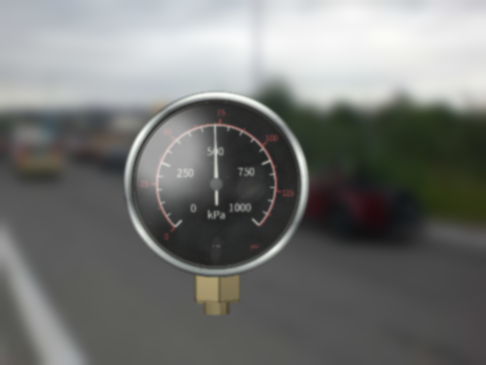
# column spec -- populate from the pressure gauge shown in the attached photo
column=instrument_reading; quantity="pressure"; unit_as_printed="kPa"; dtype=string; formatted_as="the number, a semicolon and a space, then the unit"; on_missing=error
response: 500; kPa
